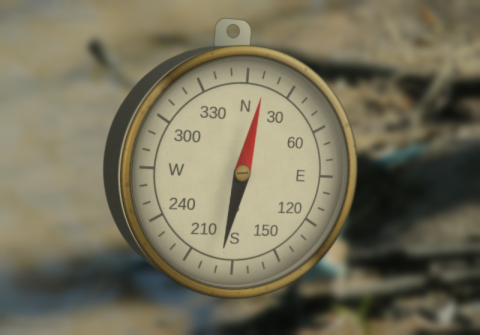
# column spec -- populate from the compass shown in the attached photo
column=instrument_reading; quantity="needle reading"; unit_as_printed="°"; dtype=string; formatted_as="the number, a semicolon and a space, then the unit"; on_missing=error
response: 10; °
